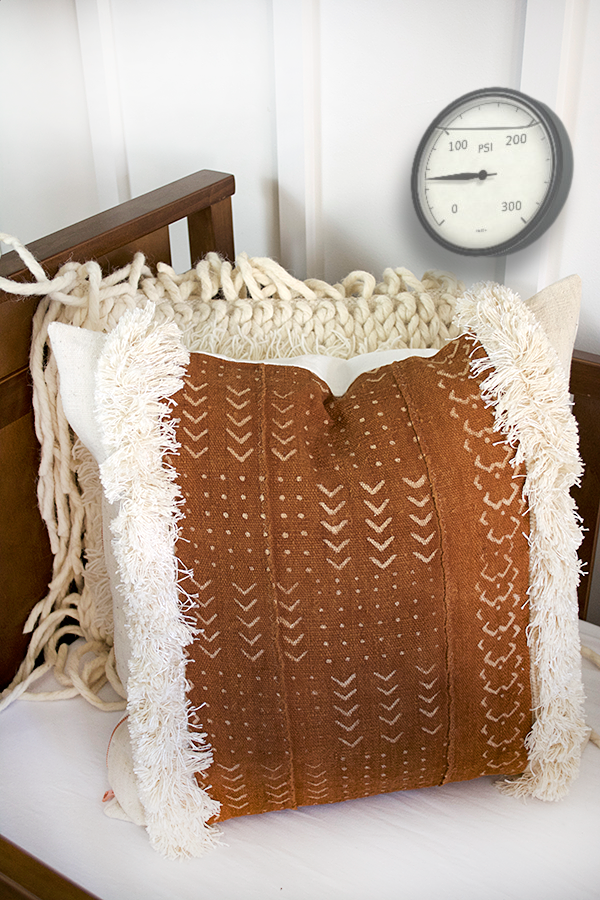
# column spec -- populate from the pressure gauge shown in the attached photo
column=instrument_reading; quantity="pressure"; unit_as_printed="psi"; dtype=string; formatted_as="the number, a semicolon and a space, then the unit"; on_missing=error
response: 50; psi
